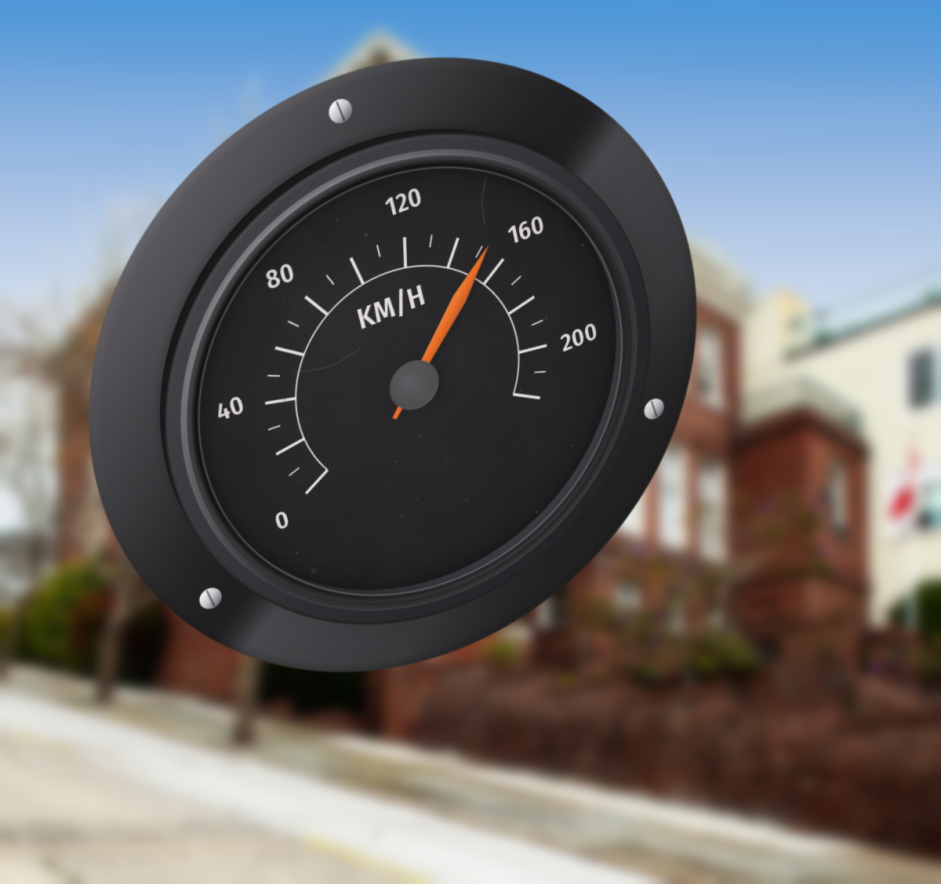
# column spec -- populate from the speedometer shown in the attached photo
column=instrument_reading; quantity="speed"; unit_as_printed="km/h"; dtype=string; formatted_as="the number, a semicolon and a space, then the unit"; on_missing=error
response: 150; km/h
